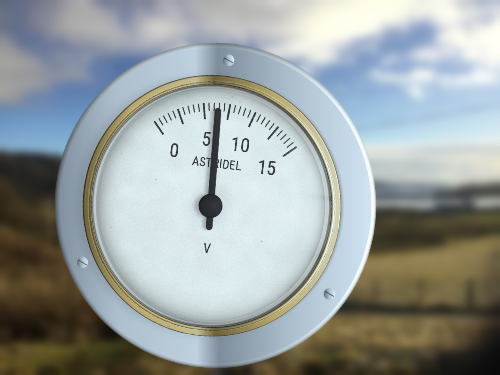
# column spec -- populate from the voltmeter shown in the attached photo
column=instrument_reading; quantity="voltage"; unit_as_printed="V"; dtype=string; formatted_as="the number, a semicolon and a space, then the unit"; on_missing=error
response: 6.5; V
